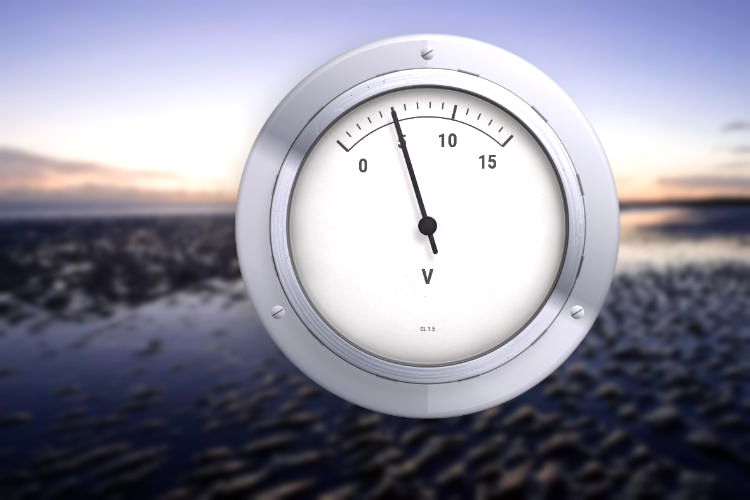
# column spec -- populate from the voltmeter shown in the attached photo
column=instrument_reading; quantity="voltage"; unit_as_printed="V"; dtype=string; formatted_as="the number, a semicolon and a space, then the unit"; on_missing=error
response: 5; V
